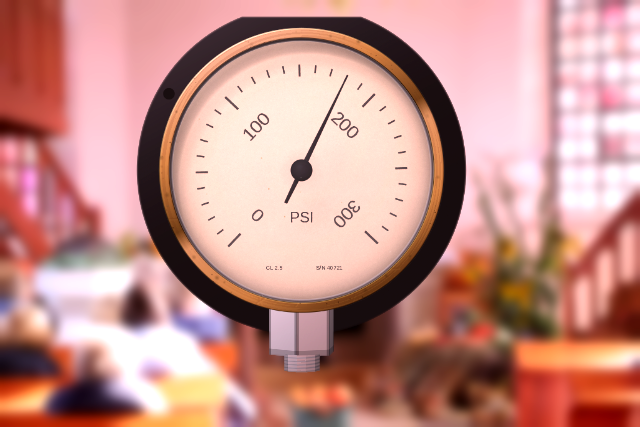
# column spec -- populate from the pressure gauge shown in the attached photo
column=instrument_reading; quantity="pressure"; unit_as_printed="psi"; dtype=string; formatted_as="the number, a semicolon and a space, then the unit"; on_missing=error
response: 180; psi
